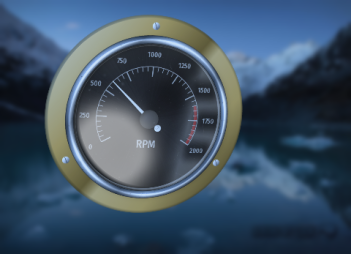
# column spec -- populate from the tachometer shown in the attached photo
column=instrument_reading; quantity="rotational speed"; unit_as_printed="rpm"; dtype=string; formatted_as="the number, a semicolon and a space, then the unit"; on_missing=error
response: 600; rpm
